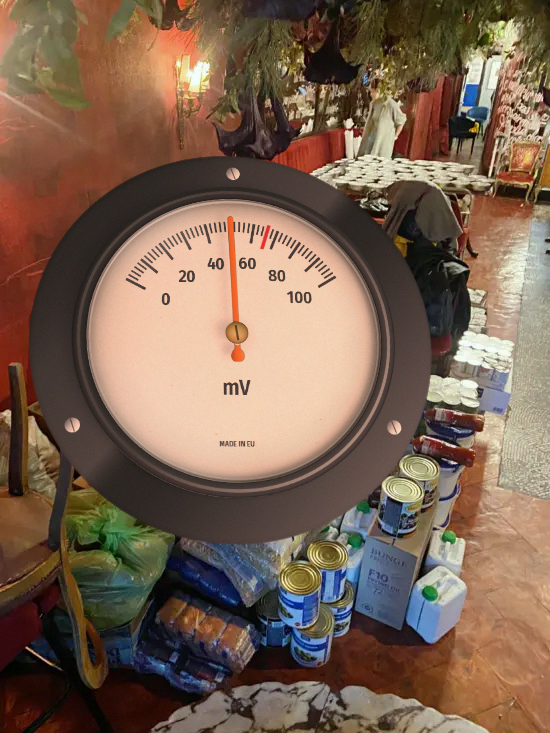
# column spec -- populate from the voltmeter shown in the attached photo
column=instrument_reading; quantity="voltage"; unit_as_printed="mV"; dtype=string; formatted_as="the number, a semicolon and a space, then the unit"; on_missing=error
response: 50; mV
